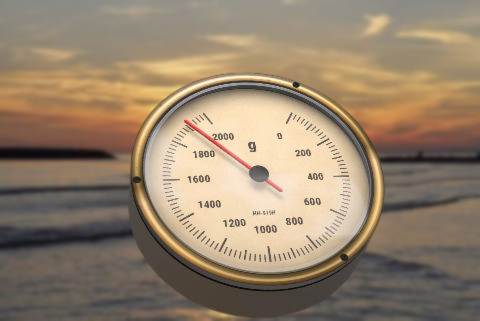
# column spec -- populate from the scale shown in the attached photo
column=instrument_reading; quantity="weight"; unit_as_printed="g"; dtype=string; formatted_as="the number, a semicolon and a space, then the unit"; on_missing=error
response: 1900; g
